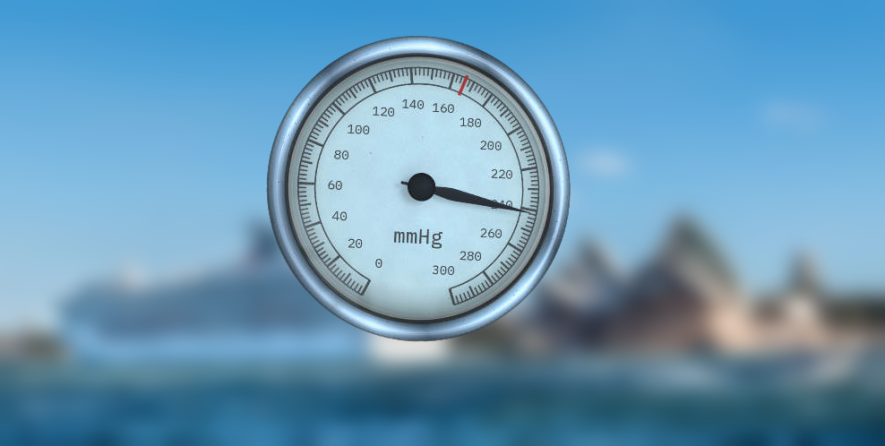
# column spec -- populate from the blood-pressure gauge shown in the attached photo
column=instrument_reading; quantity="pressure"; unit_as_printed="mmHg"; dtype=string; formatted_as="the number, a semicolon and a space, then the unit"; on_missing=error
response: 242; mmHg
